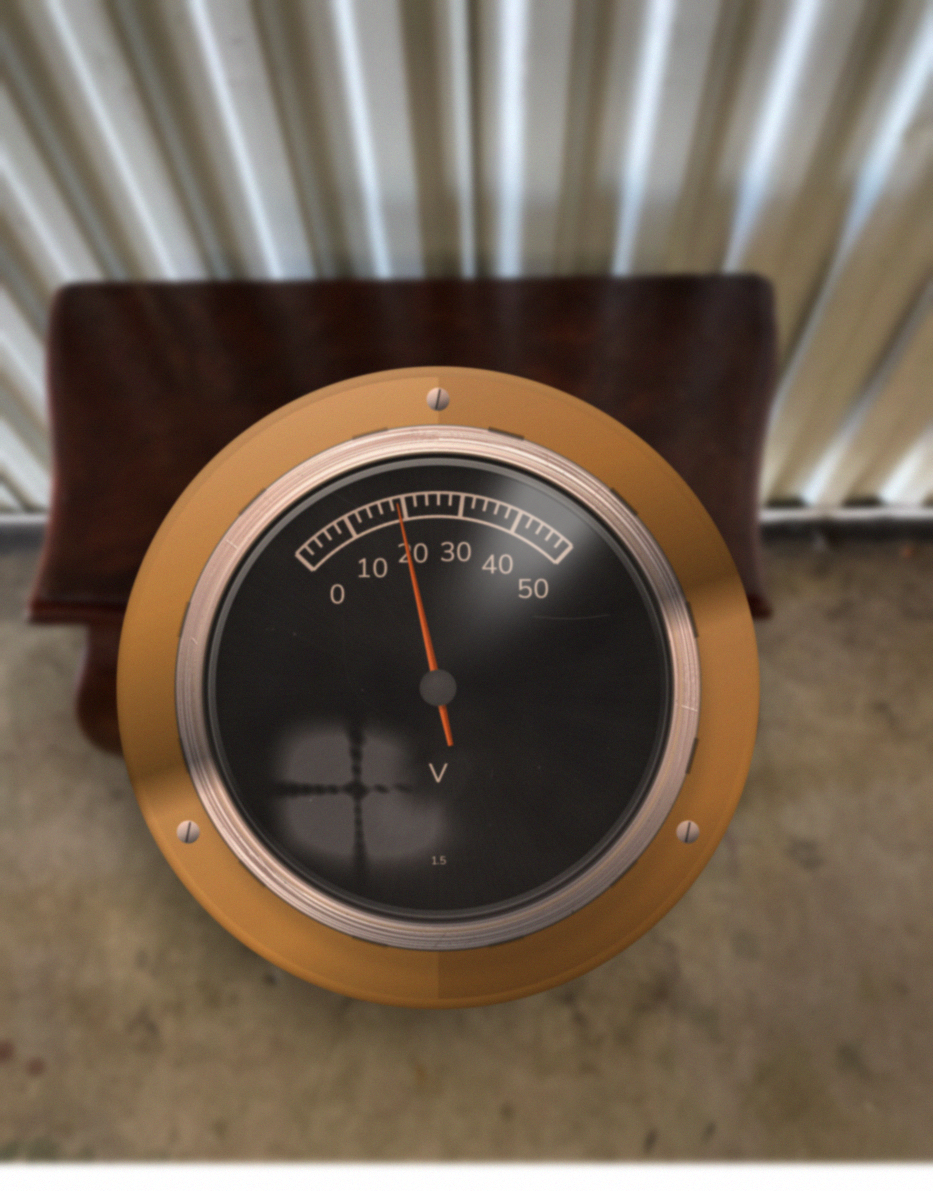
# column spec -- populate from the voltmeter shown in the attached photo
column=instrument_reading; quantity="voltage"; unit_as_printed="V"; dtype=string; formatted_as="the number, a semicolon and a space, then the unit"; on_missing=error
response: 19; V
